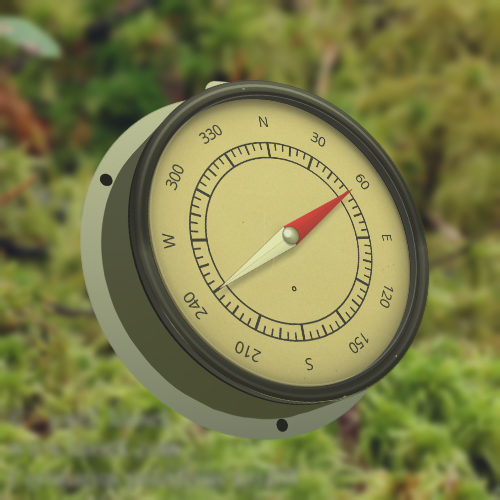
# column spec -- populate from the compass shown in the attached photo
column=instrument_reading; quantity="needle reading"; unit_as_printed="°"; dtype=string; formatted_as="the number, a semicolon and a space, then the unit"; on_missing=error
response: 60; °
